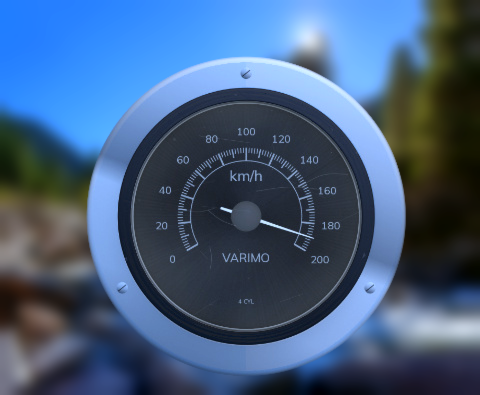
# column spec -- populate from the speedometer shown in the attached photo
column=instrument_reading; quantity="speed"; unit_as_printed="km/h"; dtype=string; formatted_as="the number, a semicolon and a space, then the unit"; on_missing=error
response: 190; km/h
